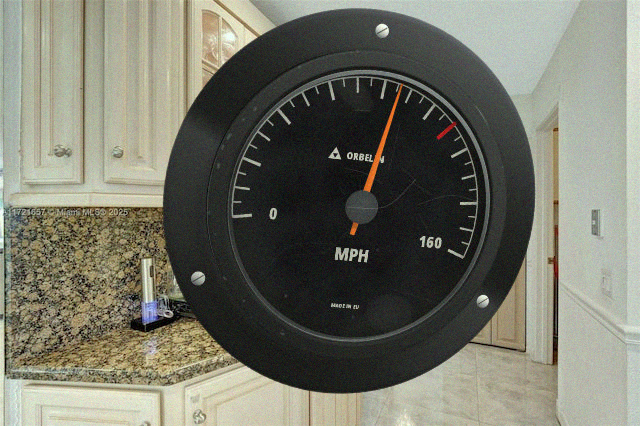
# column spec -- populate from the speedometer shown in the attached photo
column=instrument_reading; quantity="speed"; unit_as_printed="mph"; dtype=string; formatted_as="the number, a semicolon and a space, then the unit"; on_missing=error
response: 85; mph
